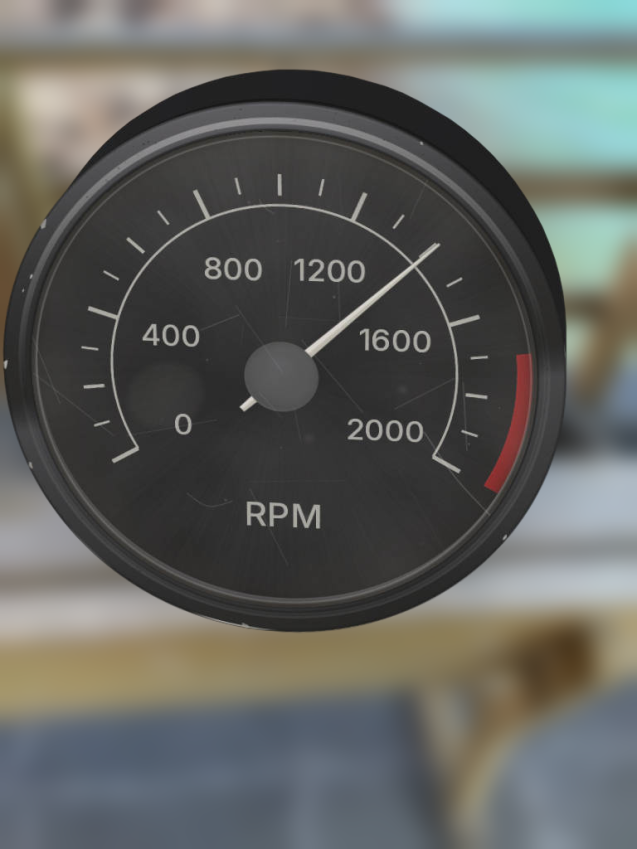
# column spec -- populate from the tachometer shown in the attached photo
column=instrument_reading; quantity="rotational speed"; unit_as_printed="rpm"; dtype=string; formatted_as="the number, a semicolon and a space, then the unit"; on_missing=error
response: 1400; rpm
